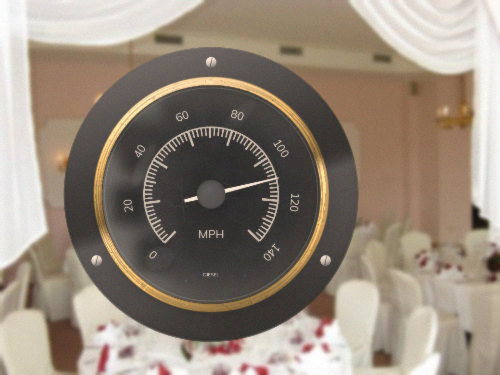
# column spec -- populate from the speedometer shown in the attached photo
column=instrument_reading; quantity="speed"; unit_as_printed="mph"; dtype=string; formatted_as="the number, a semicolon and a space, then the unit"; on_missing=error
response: 110; mph
